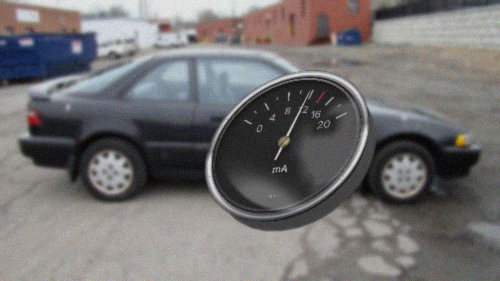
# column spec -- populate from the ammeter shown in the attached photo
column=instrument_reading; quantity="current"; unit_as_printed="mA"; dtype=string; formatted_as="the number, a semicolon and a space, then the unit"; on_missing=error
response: 12; mA
